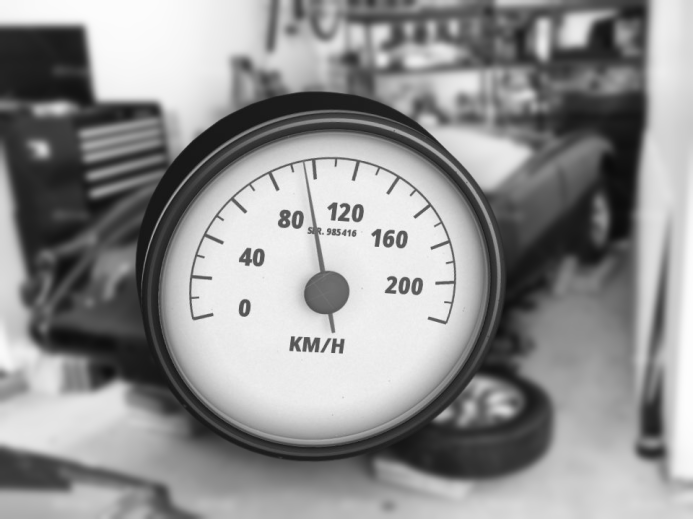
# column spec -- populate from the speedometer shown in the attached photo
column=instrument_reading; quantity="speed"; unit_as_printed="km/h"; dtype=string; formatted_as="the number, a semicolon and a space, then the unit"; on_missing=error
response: 95; km/h
